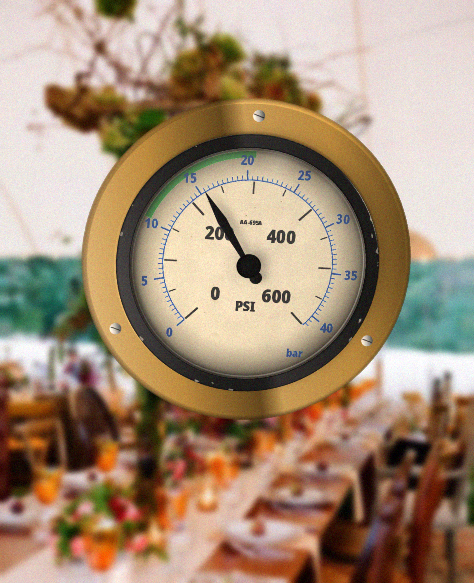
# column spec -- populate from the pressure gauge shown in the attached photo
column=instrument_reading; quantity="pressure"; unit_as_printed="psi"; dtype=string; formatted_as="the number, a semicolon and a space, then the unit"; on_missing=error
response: 225; psi
